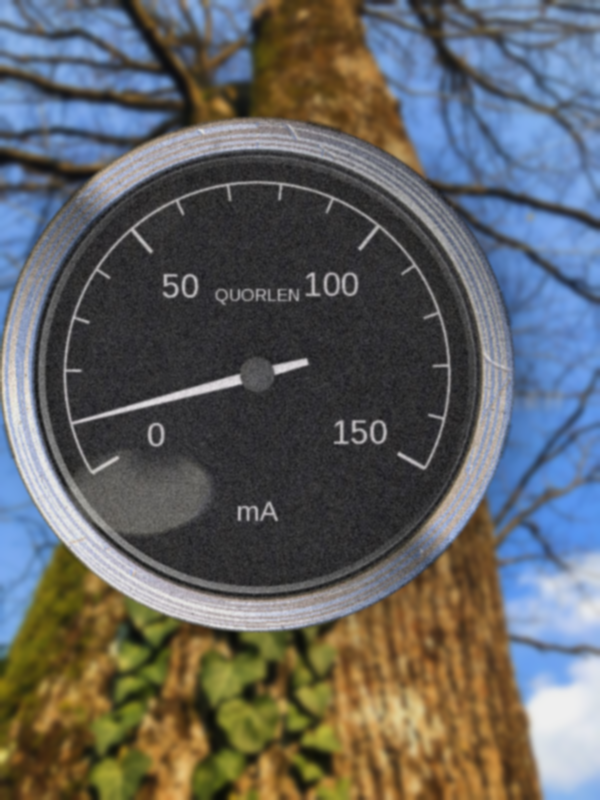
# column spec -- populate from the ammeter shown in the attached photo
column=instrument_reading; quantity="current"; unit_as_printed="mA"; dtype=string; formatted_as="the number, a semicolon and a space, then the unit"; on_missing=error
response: 10; mA
